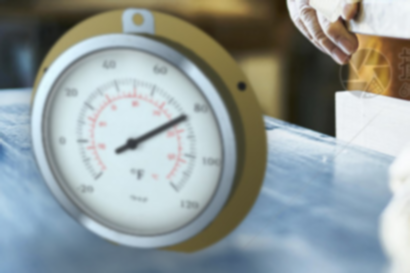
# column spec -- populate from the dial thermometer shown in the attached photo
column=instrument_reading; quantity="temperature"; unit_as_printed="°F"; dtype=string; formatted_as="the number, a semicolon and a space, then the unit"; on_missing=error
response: 80; °F
